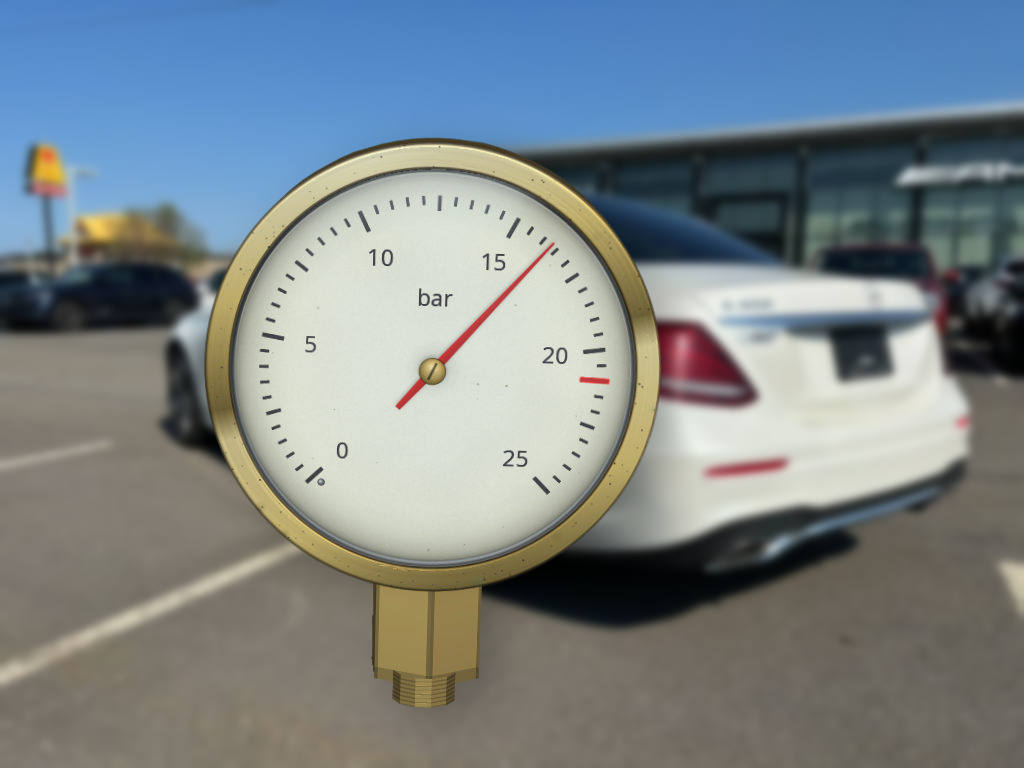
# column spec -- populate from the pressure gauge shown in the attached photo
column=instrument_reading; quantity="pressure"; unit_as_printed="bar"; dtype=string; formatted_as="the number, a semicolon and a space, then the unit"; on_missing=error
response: 16.25; bar
